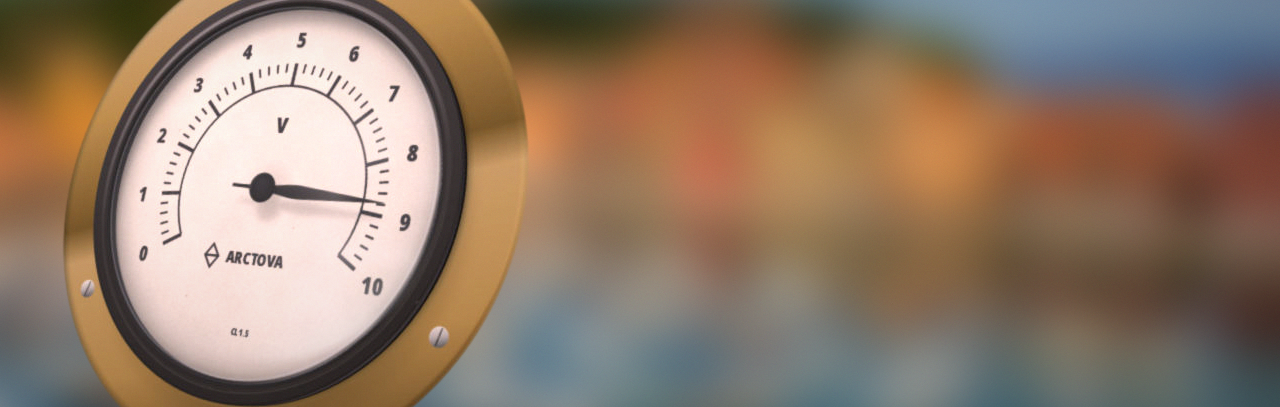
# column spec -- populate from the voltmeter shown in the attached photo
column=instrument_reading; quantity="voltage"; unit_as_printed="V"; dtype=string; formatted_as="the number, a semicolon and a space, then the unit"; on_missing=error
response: 8.8; V
